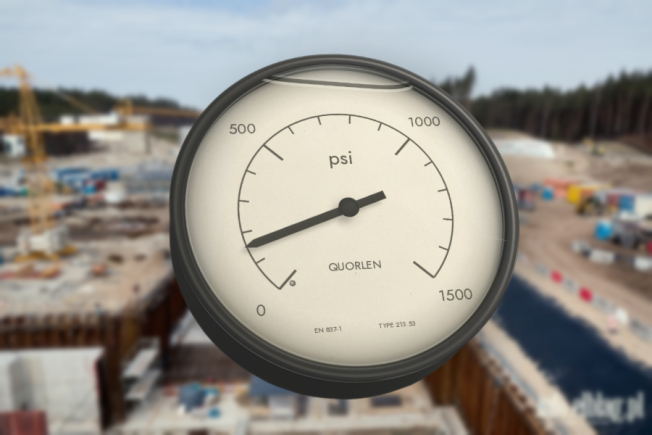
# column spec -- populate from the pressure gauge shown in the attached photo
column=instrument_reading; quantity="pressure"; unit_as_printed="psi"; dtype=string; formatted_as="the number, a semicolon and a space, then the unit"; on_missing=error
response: 150; psi
